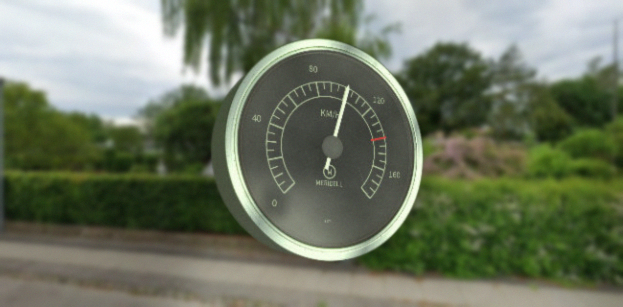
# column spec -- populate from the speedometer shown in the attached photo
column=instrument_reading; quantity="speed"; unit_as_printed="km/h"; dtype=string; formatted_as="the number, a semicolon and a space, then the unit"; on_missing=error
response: 100; km/h
